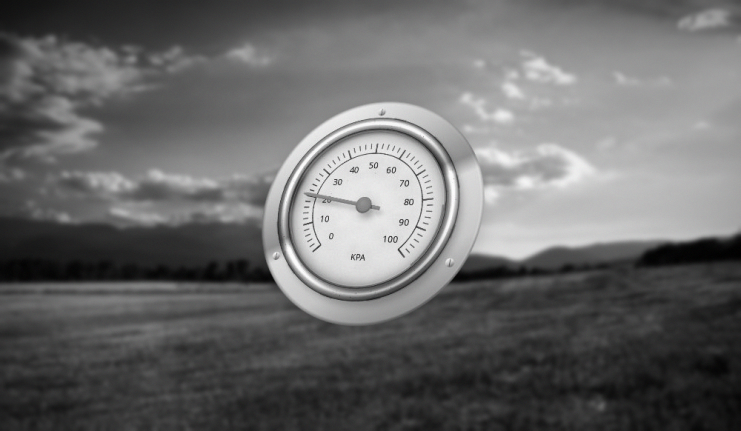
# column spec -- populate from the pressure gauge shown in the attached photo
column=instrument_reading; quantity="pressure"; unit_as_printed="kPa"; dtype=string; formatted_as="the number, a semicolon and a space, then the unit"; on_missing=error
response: 20; kPa
